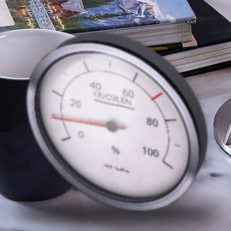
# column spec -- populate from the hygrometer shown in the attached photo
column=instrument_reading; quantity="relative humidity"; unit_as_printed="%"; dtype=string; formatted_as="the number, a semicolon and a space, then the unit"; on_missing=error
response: 10; %
